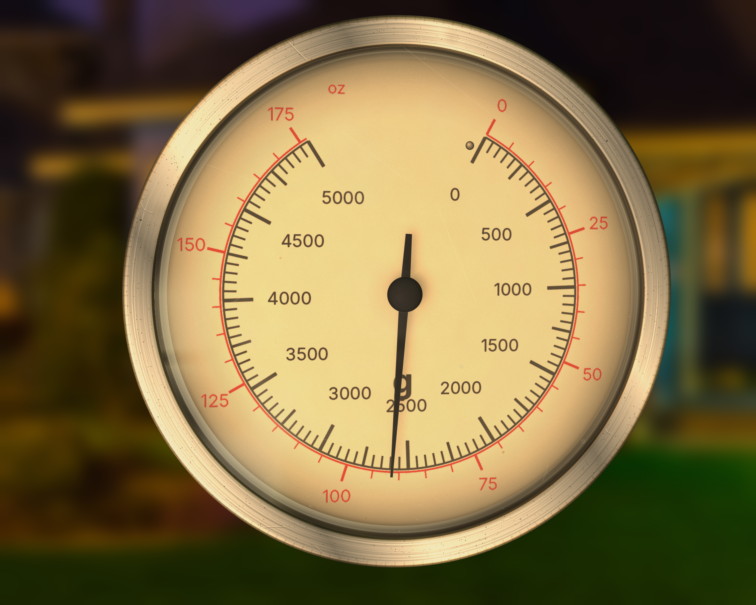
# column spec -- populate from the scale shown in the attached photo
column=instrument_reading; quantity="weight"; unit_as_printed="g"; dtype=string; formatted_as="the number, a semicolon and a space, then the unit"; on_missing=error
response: 2600; g
